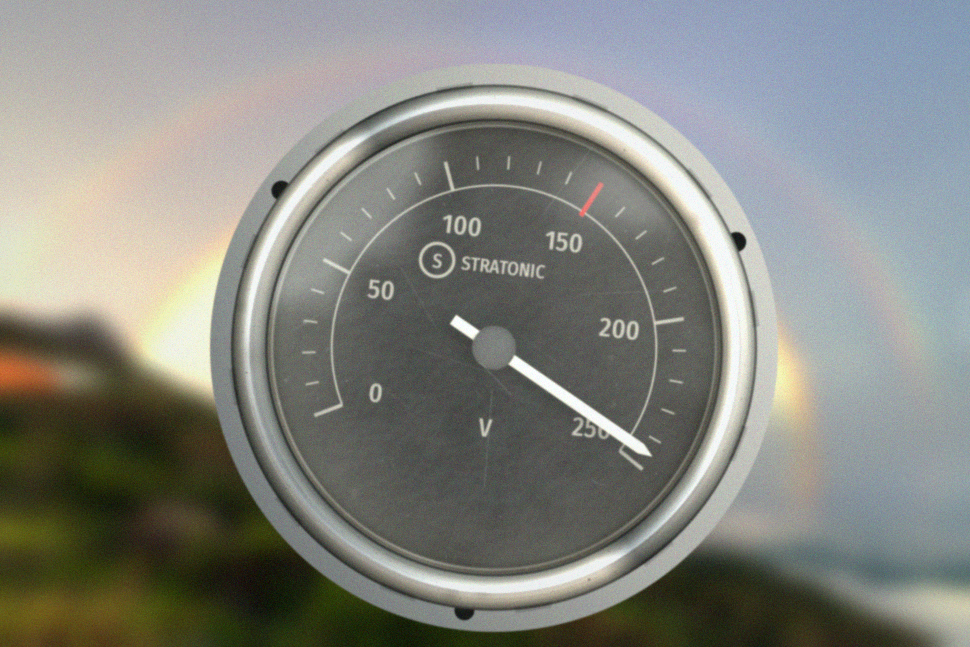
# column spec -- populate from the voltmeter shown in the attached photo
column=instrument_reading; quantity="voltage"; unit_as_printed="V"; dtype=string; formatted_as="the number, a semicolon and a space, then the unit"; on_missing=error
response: 245; V
